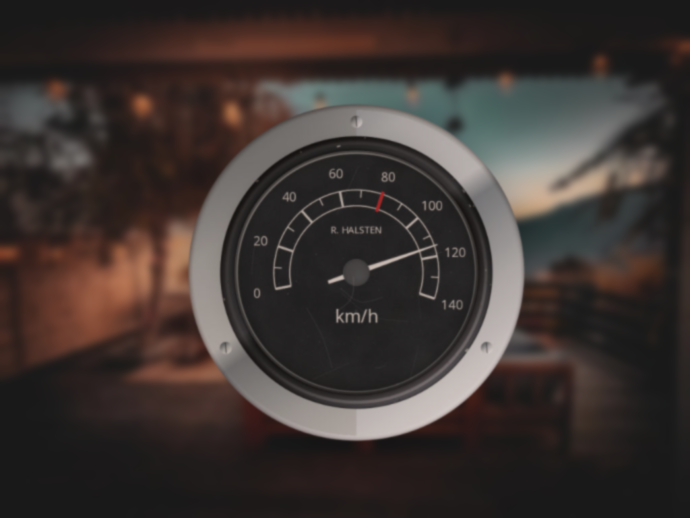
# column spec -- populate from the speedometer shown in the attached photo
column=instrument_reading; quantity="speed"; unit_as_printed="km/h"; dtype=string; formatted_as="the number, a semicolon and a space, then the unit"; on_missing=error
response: 115; km/h
